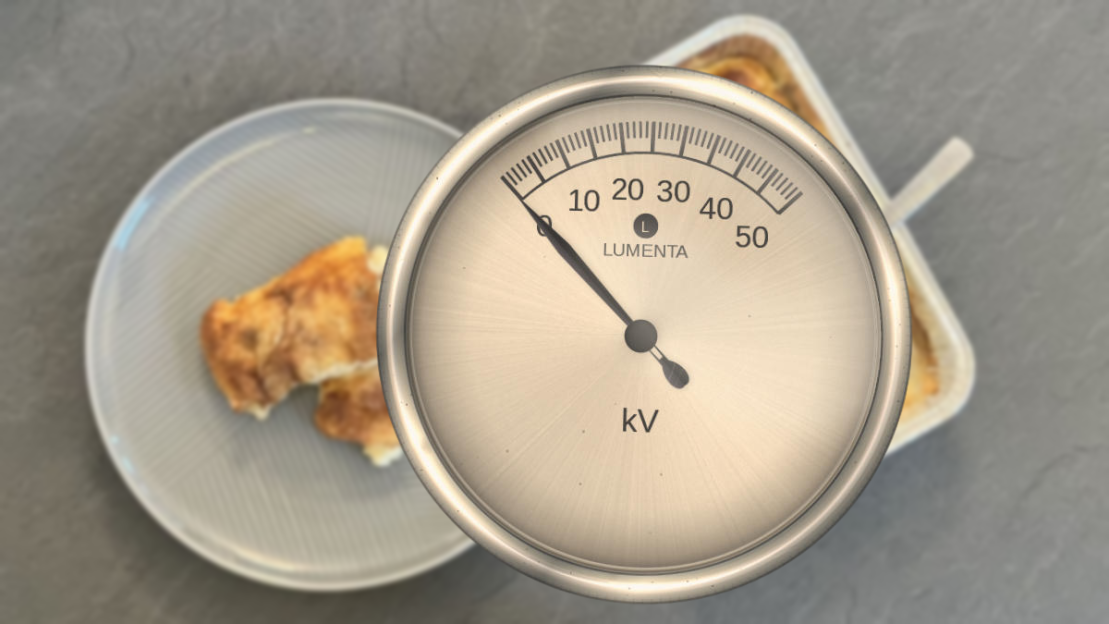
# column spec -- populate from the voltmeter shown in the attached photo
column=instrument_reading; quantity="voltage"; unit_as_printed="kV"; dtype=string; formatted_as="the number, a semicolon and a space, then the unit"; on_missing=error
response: 0; kV
